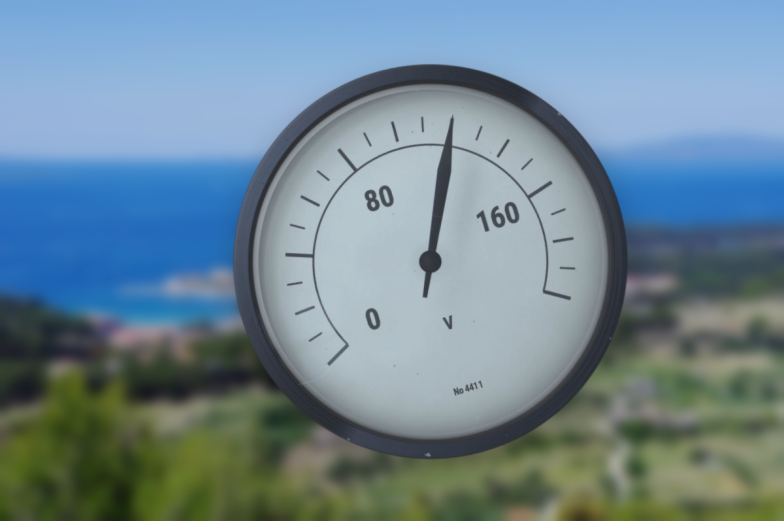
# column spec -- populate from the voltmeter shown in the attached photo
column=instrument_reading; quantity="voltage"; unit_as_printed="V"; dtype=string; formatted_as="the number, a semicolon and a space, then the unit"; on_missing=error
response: 120; V
